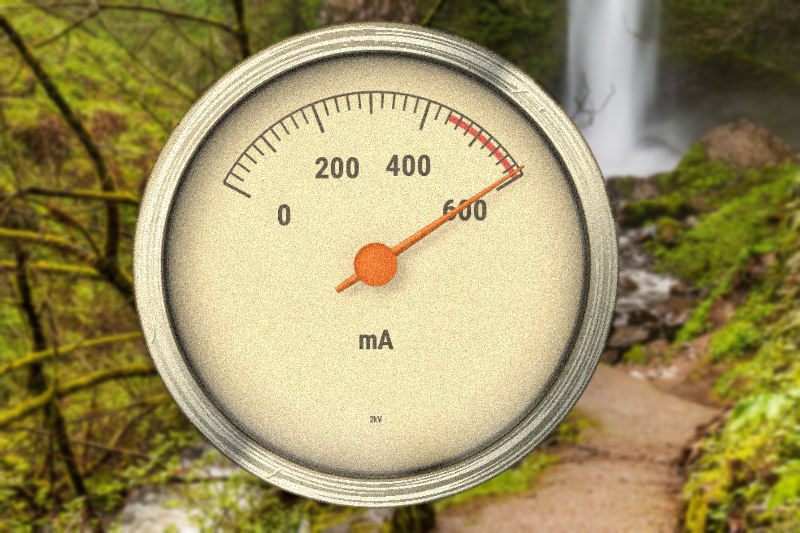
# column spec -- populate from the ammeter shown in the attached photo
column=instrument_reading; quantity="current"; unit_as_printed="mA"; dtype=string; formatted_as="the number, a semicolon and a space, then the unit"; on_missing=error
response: 590; mA
